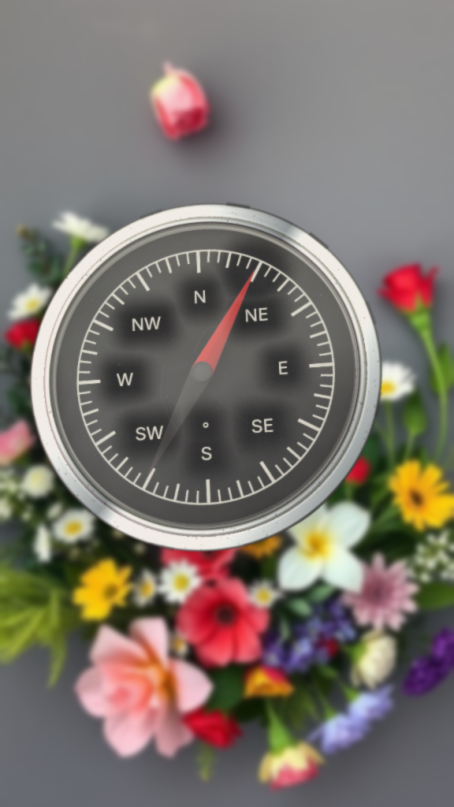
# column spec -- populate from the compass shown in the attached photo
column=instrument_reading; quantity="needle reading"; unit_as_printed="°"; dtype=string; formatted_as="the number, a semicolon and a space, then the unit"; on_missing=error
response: 30; °
